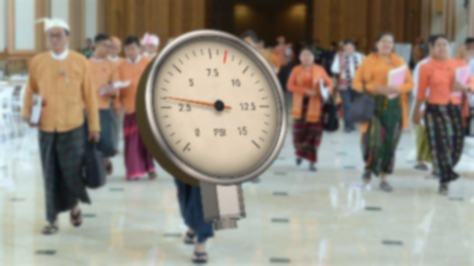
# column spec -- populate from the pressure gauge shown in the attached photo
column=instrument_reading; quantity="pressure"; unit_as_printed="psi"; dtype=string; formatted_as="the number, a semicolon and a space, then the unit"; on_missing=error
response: 3; psi
